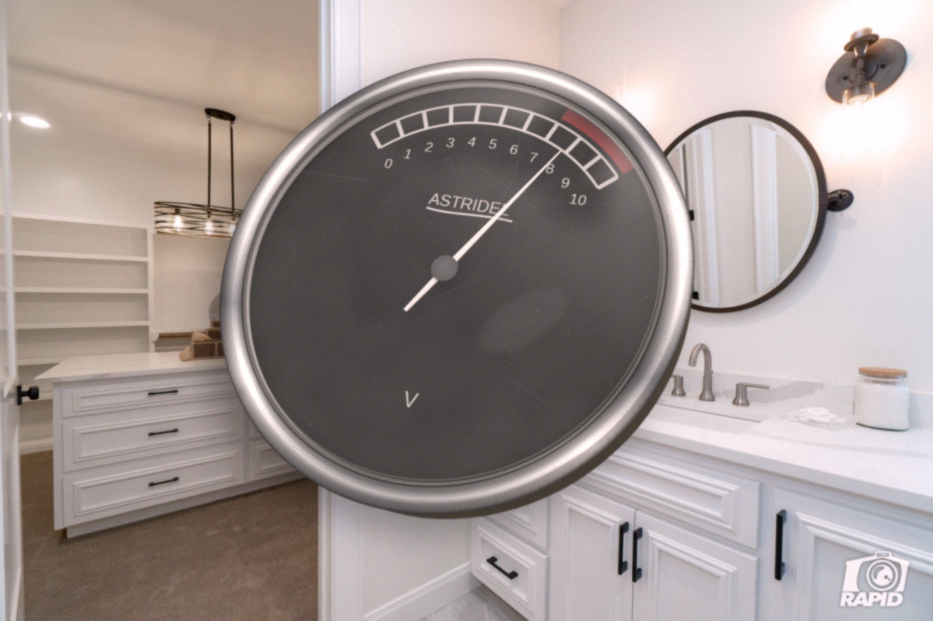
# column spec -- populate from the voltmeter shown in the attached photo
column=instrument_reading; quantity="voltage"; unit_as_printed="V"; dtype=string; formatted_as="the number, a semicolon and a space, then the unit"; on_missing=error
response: 8; V
